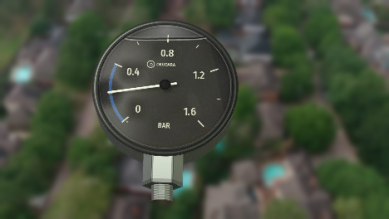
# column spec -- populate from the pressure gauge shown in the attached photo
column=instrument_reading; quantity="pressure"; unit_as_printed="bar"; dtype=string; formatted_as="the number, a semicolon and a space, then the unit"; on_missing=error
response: 0.2; bar
